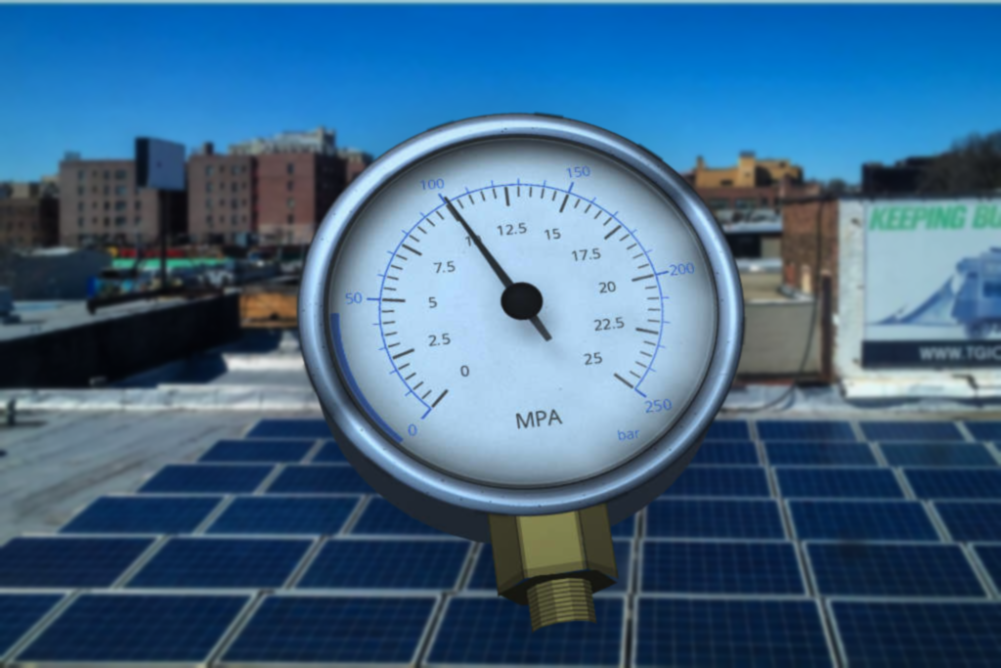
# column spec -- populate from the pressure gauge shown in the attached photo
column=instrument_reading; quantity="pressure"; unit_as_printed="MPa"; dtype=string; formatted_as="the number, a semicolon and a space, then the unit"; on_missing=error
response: 10; MPa
